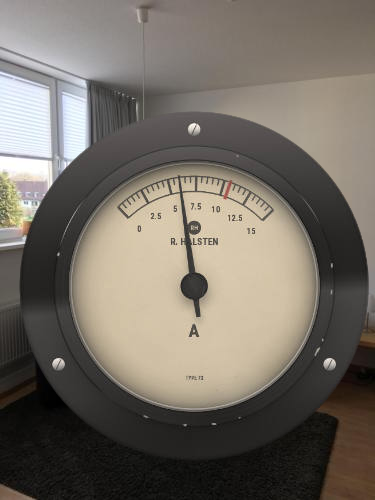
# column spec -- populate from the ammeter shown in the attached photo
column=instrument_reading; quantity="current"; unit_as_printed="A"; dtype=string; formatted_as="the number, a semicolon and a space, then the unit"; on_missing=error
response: 6; A
